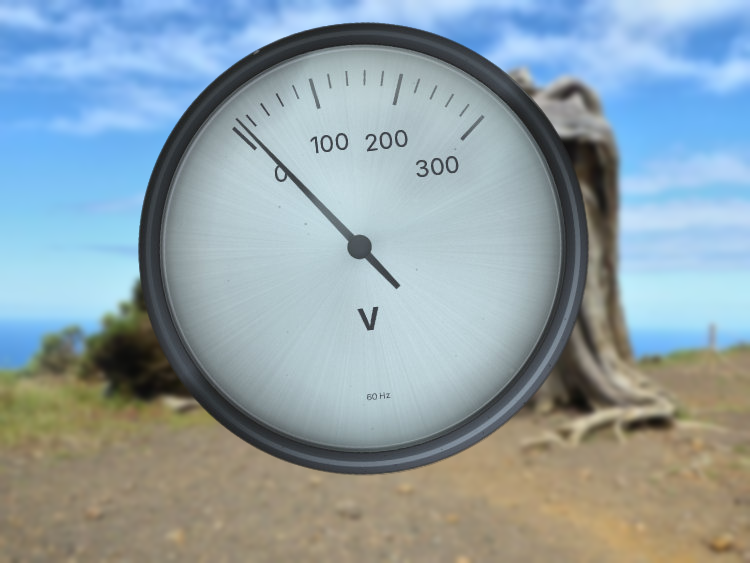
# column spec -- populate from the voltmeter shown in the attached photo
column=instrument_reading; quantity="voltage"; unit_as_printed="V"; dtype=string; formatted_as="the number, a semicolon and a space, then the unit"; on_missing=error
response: 10; V
